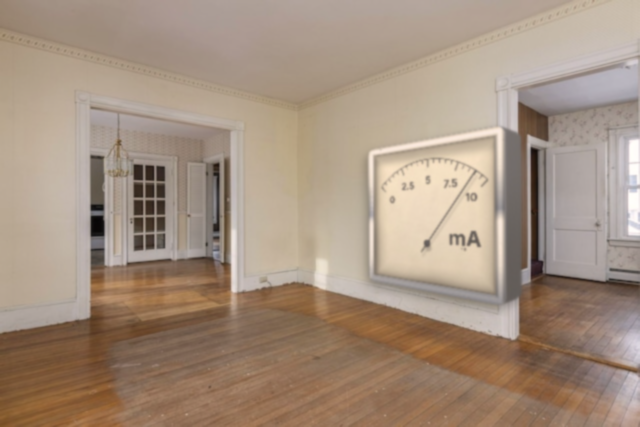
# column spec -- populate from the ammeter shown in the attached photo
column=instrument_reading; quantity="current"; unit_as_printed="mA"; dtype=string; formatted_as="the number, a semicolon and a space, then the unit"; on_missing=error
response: 9; mA
